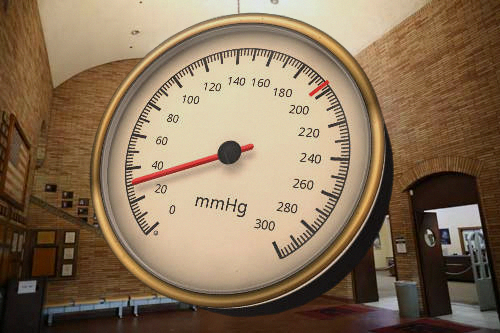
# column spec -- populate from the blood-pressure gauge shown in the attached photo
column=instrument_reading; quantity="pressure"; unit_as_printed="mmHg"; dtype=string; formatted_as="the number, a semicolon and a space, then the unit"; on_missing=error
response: 30; mmHg
